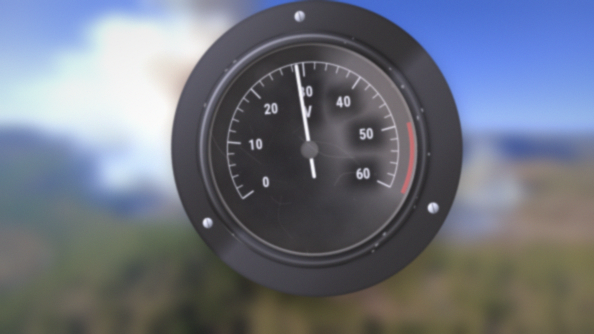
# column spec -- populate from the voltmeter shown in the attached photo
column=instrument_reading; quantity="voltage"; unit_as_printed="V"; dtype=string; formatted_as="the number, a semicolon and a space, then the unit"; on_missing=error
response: 29; V
